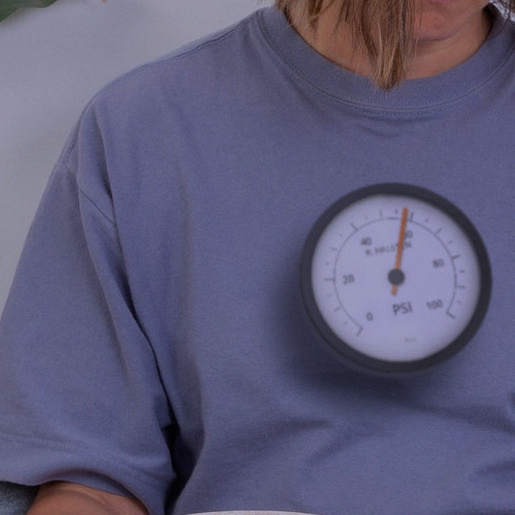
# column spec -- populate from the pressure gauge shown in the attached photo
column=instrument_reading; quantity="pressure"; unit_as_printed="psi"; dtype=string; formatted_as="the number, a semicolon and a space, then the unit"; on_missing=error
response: 57.5; psi
